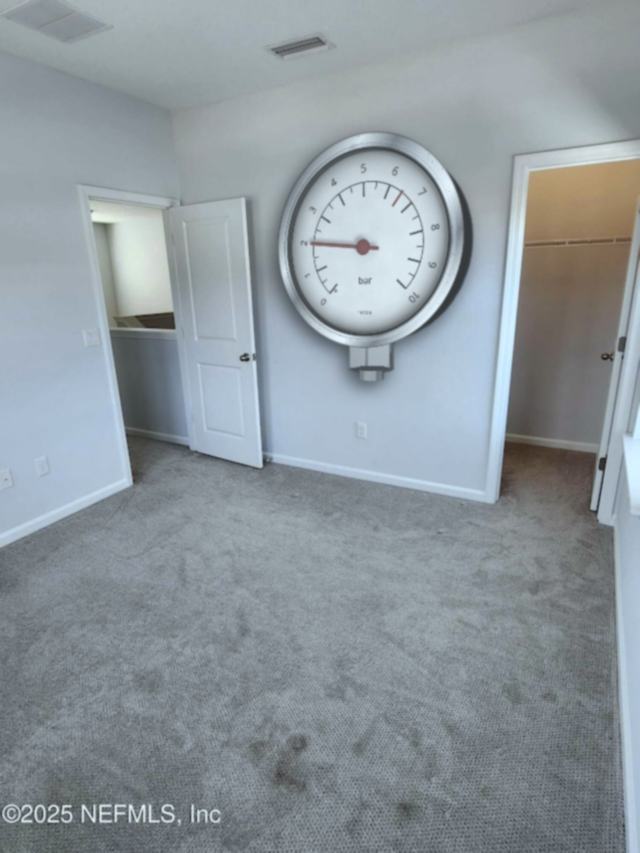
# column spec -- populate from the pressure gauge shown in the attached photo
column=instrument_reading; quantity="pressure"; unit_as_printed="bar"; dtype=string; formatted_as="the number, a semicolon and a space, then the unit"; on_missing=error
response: 2; bar
